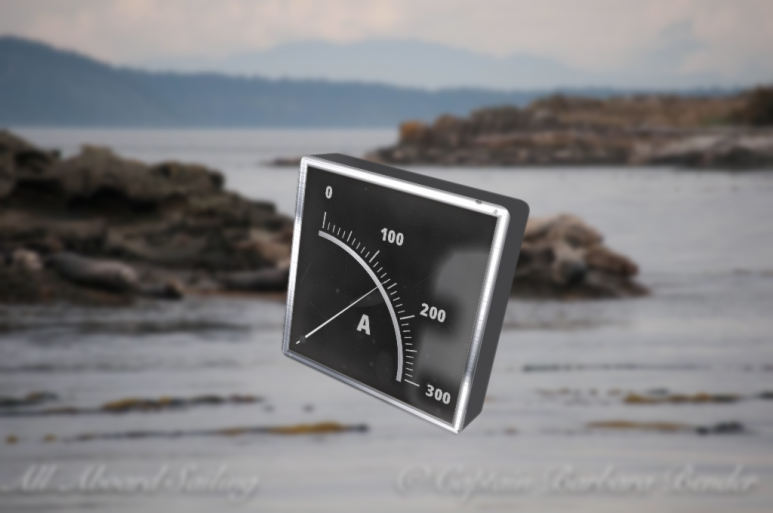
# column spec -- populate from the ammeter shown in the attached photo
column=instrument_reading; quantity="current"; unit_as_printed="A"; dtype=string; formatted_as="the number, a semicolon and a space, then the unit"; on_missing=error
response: 140; A
